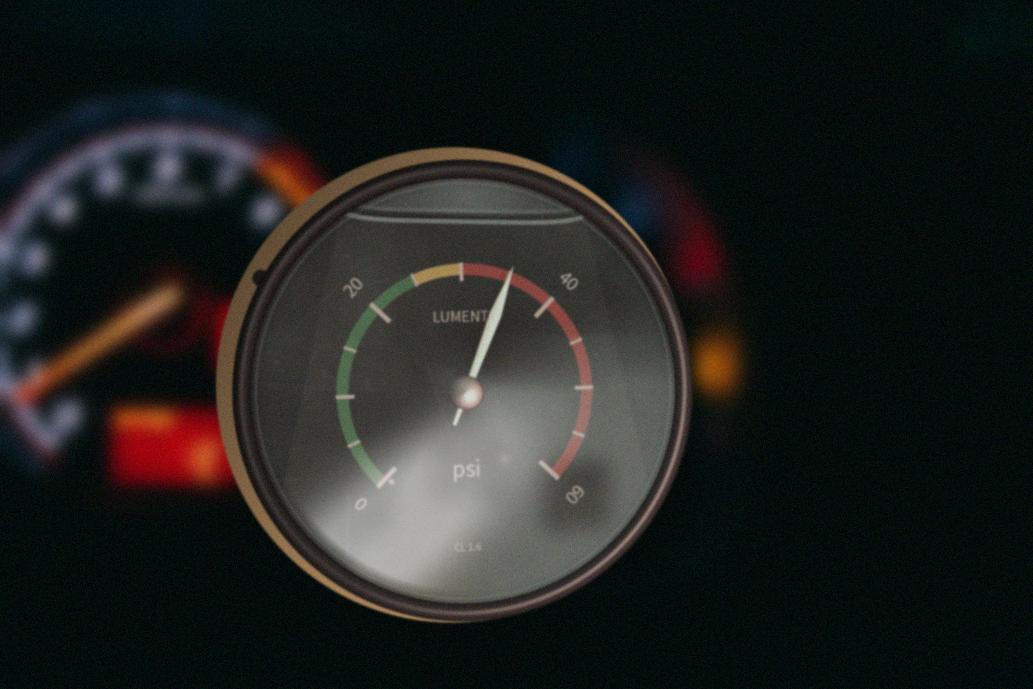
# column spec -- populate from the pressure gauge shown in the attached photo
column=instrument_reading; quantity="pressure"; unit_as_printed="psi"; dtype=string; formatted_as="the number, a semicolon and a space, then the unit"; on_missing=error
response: 35; psi
